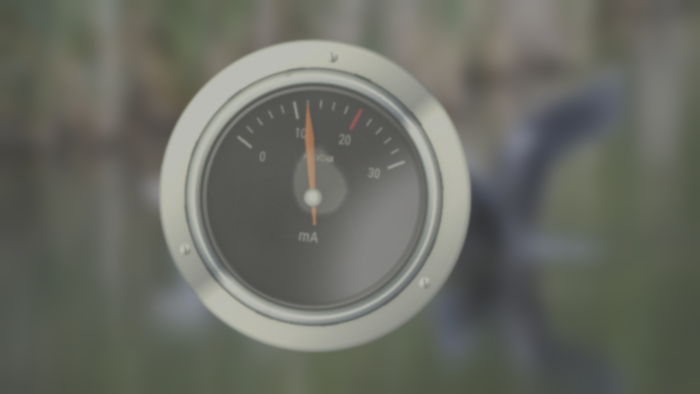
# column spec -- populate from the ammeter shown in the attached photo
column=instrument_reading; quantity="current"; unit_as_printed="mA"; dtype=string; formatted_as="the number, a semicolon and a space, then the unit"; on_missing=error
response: 12; mA
